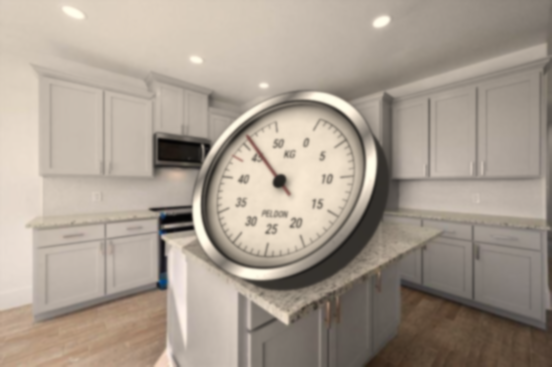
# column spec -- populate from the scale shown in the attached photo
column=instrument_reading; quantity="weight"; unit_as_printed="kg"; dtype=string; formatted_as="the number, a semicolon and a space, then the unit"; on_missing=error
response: 46; kg
